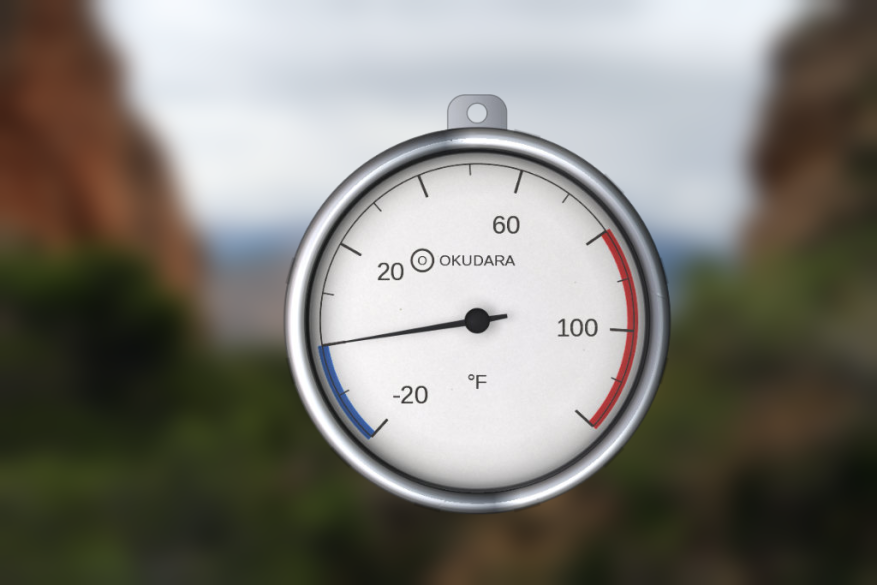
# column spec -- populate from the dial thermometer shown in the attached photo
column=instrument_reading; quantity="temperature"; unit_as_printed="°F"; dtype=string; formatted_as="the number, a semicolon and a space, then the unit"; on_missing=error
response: 0; °F
